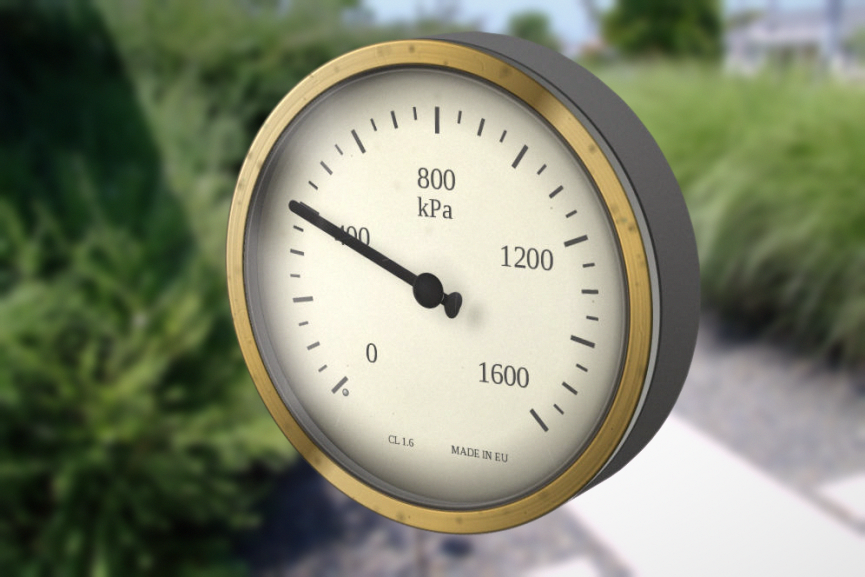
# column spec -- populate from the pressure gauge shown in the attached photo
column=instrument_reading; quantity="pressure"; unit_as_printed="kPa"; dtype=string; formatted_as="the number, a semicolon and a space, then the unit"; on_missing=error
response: 400; kPa
